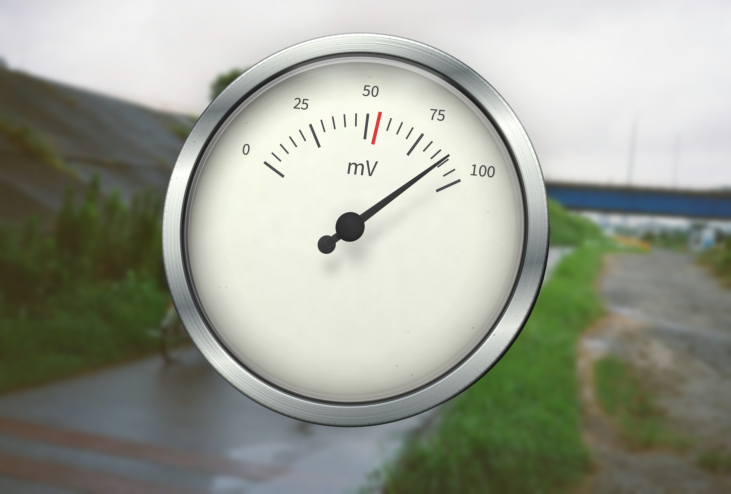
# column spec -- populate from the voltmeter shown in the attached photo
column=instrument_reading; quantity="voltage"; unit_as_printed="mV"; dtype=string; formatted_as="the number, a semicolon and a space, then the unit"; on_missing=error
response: 90; mV
